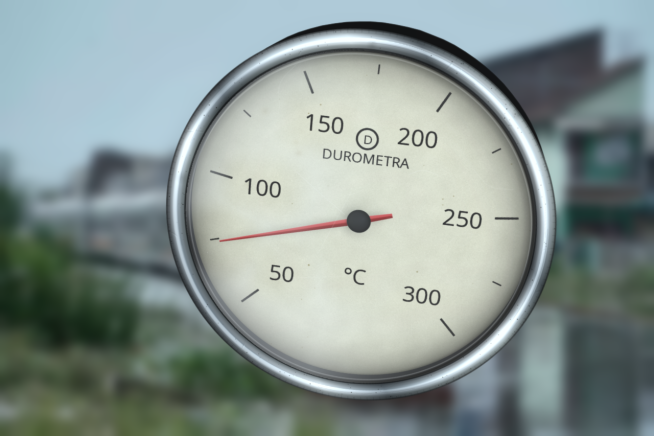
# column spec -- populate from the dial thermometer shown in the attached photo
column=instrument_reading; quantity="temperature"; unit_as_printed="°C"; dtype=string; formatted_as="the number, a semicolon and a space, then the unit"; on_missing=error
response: 75; °C
